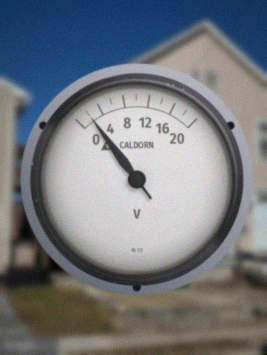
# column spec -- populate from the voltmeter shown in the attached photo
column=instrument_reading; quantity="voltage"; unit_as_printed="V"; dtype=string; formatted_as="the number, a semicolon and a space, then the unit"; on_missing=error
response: 2; V
